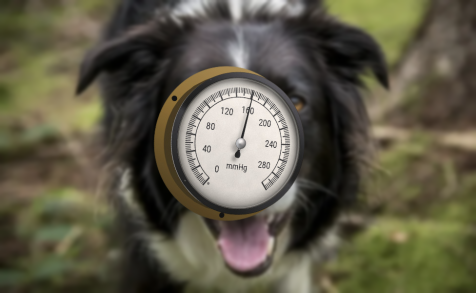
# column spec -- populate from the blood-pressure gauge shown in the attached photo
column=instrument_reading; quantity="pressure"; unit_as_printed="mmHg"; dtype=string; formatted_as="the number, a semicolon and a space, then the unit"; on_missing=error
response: 160; mmHg
